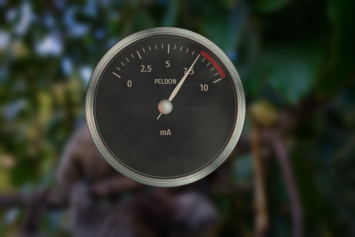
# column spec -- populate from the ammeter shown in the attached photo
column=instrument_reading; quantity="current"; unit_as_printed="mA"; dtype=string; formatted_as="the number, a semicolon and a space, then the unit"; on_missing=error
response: 7.5; mA
